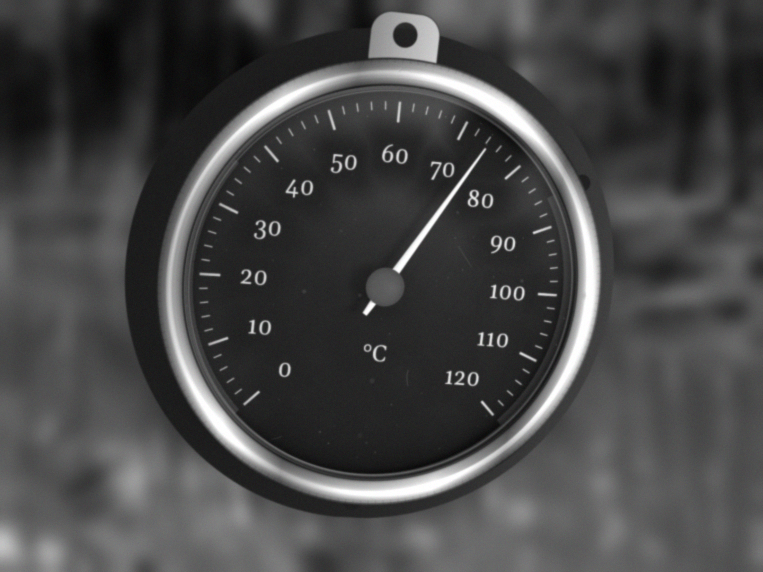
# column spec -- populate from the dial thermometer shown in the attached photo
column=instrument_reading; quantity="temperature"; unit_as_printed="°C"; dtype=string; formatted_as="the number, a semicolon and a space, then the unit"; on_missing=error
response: 74; °C
